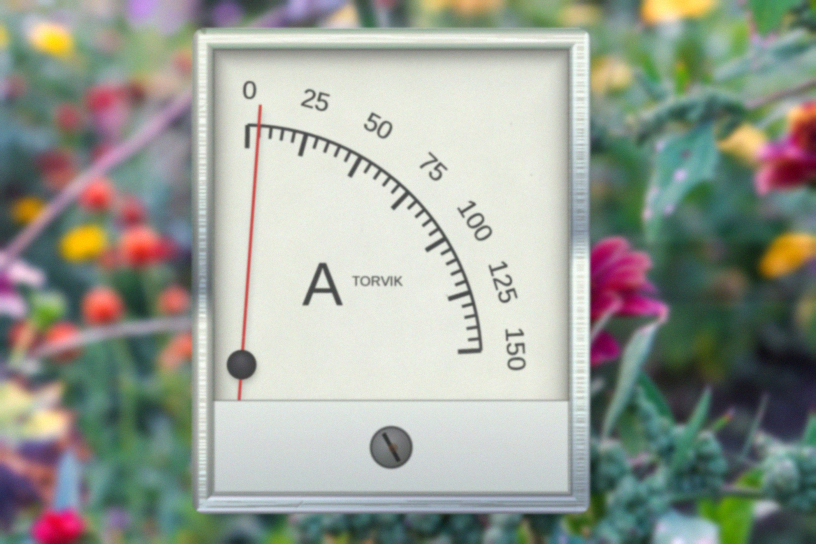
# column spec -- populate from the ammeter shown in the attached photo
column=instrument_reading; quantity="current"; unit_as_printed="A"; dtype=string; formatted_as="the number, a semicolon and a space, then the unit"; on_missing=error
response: 5; A
